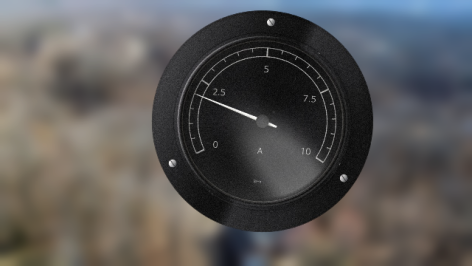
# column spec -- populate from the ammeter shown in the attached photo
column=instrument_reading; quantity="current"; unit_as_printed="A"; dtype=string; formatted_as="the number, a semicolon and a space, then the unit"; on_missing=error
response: 2; A
